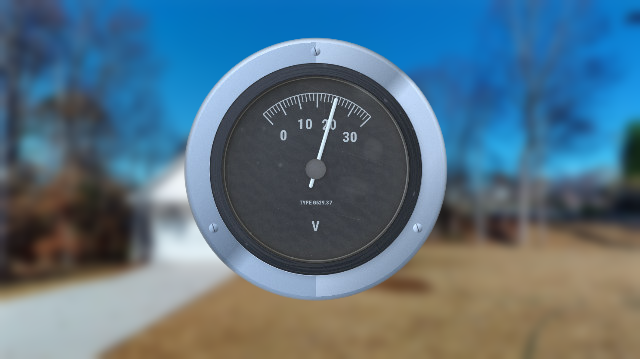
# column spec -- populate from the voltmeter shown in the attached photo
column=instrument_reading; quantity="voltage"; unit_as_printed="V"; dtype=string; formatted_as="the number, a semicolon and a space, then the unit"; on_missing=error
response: 20; V
